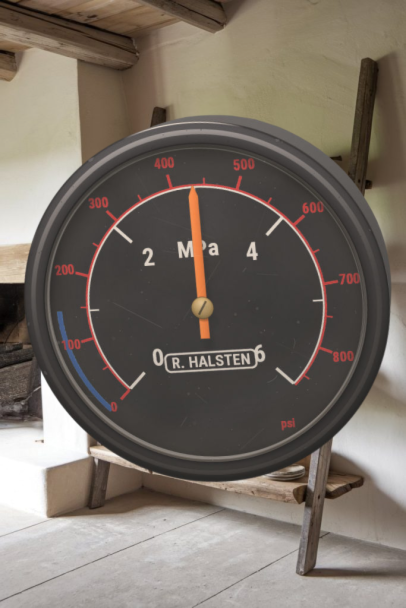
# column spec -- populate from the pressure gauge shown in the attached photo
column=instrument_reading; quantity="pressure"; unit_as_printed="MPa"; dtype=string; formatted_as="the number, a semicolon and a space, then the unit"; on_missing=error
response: 3; MPa
